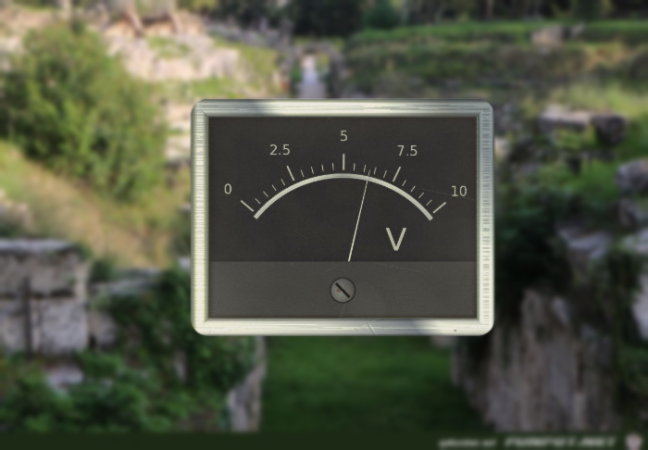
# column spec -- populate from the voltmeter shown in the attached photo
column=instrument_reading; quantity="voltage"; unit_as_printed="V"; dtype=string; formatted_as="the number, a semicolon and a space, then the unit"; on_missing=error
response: 6.25; V
